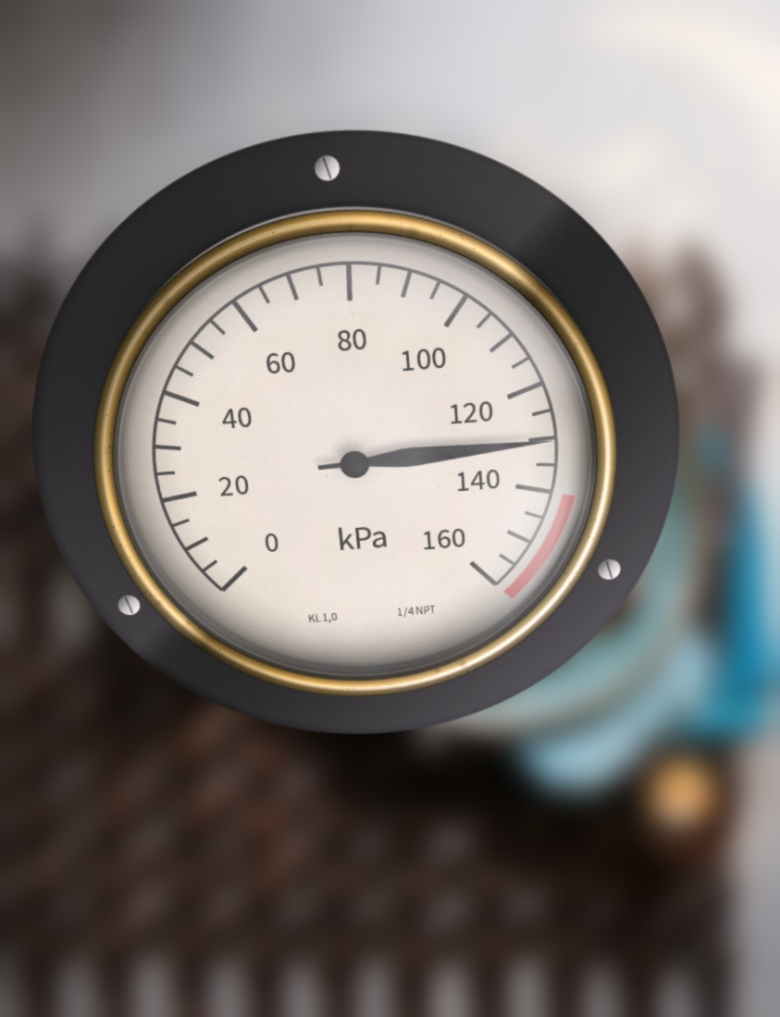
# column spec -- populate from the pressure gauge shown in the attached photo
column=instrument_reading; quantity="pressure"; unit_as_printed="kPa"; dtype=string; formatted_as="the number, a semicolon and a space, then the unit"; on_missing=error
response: 130; kPa
